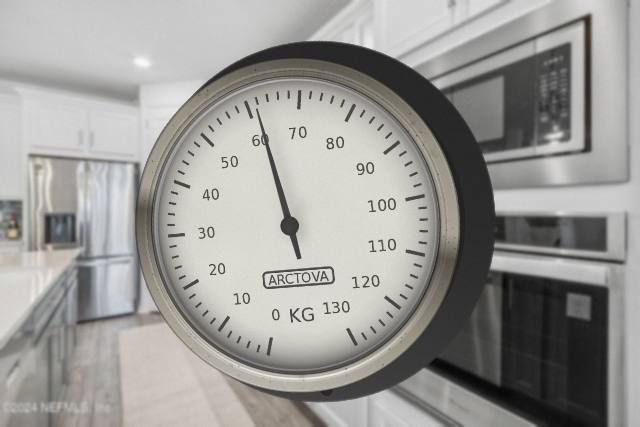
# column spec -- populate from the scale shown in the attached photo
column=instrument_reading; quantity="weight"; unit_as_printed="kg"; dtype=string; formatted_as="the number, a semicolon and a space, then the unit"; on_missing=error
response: 62; kg
